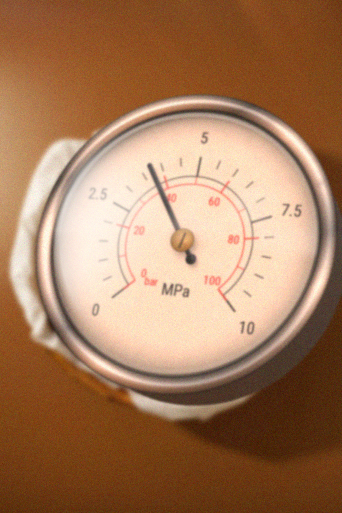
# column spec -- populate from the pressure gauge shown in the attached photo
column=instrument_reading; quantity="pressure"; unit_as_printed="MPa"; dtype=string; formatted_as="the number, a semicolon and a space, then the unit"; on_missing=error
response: 3.75; MPa
